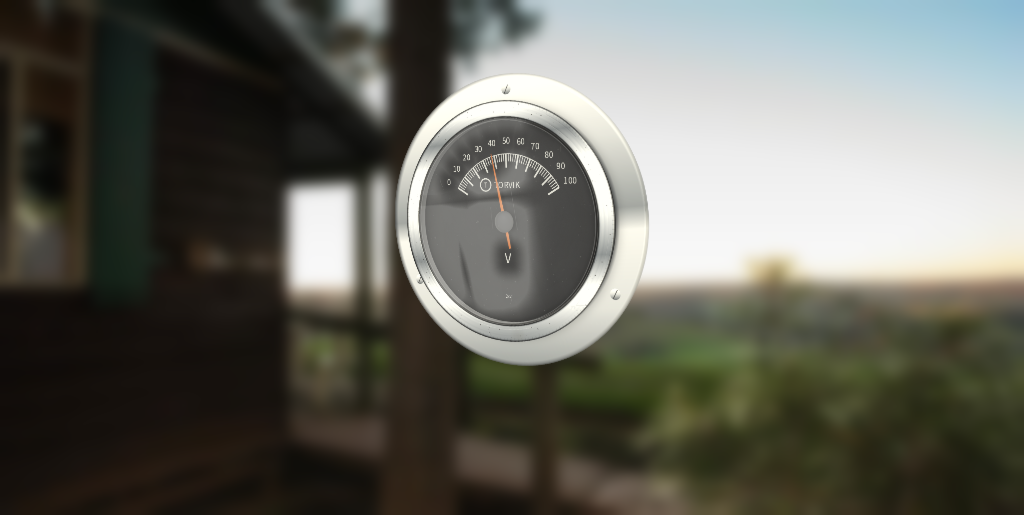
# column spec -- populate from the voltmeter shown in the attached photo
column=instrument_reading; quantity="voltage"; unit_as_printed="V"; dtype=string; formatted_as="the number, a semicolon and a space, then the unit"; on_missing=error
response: 40; V
